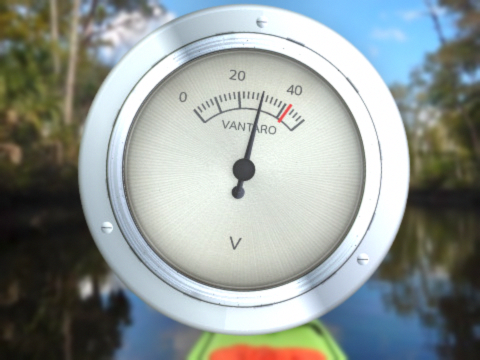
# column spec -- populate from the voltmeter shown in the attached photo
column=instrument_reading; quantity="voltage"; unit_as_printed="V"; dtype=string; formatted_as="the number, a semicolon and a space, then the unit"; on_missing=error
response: 30; V
